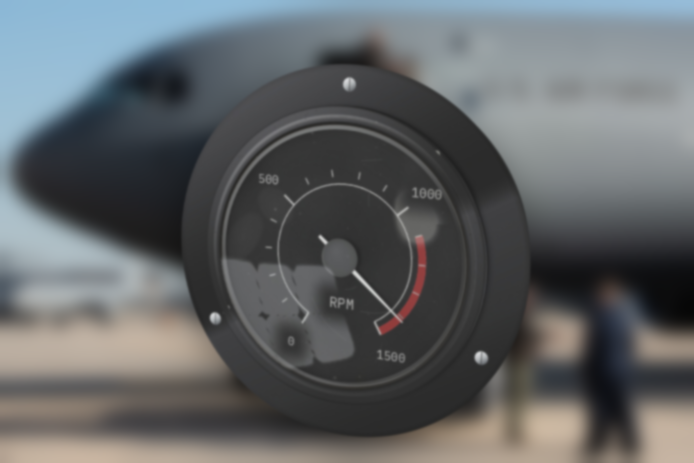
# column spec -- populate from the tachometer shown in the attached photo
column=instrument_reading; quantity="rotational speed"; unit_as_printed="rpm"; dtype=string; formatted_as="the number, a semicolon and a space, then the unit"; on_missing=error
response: 1400; rpm
